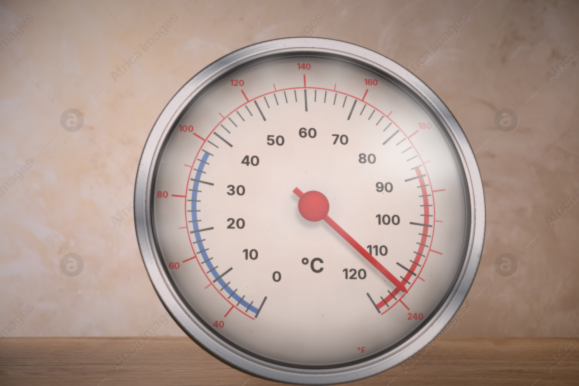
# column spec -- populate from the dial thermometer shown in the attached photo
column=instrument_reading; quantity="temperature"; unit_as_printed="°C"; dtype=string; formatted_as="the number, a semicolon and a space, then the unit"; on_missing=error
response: 114; °C
